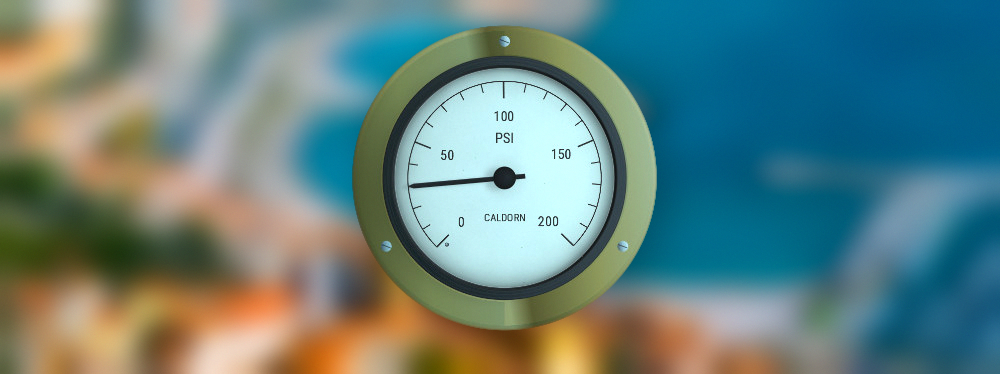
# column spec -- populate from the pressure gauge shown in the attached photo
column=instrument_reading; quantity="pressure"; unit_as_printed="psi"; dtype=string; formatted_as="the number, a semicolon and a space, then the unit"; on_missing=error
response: 30; psi
